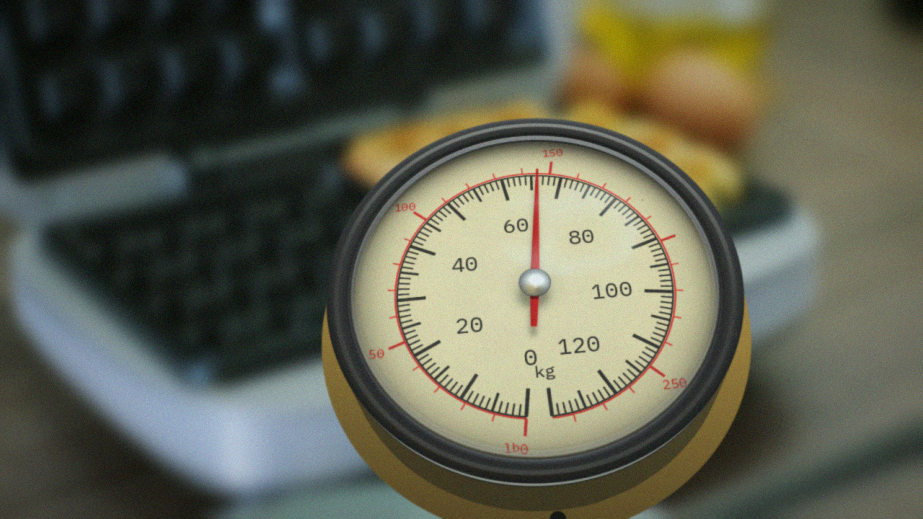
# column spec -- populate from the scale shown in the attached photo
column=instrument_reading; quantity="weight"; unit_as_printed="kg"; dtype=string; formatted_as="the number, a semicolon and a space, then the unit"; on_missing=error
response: 66; kg
